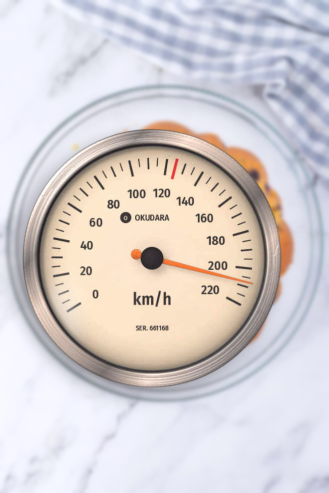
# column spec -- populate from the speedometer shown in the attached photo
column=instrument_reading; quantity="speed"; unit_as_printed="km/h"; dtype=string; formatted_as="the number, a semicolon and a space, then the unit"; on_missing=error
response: 207.5; km/h
